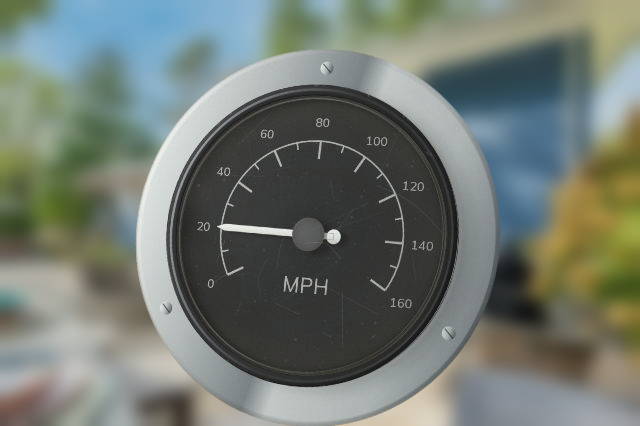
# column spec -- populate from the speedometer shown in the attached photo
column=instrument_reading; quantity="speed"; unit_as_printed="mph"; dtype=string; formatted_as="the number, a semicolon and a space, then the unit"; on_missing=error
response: 20; mph
